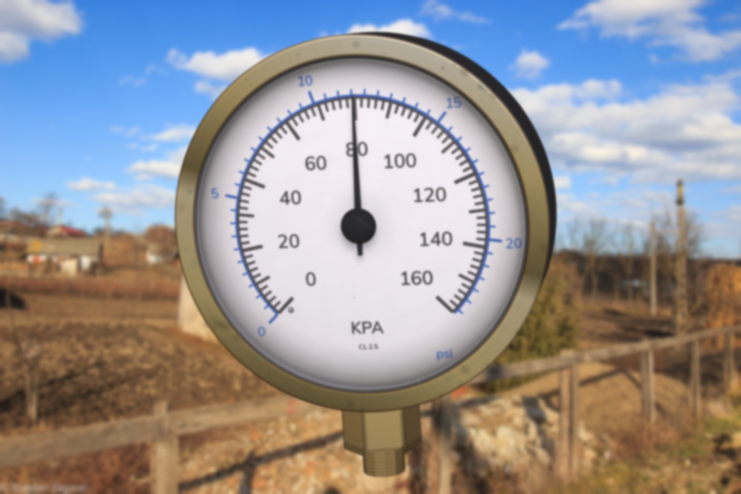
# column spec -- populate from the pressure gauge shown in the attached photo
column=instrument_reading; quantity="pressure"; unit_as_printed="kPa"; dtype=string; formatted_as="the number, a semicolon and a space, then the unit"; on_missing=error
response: 80; kPa
